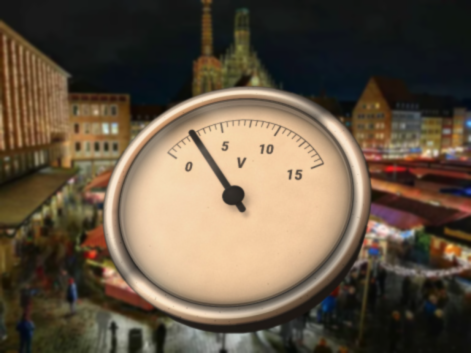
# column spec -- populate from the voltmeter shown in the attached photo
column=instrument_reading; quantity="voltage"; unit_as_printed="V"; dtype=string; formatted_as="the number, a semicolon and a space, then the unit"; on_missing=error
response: 2.5; V
